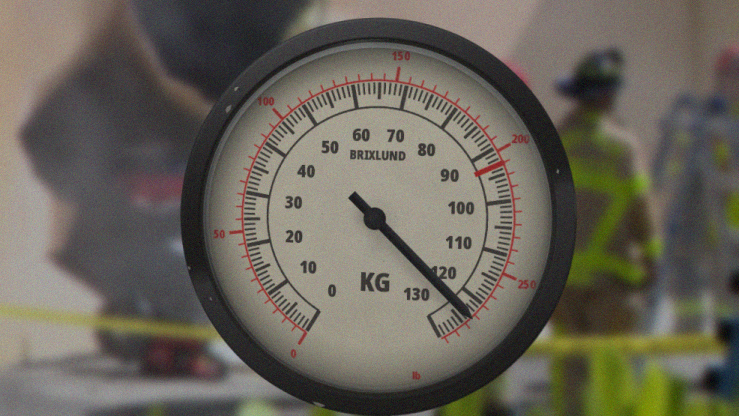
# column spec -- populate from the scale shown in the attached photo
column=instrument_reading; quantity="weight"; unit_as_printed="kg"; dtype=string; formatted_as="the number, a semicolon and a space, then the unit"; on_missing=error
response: 123; kg
